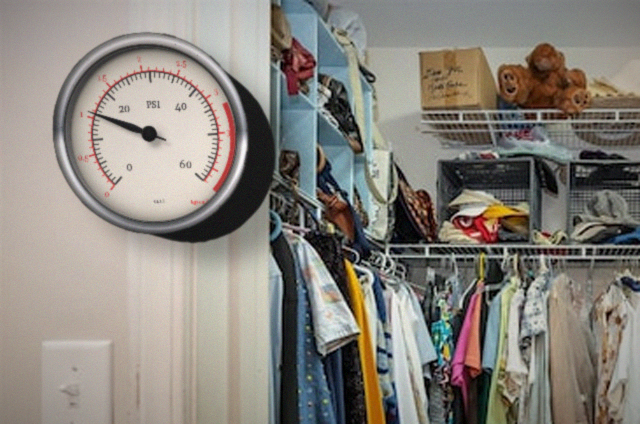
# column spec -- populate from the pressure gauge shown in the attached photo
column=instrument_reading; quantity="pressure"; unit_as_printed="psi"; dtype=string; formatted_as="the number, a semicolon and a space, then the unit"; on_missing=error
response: 15; psi
